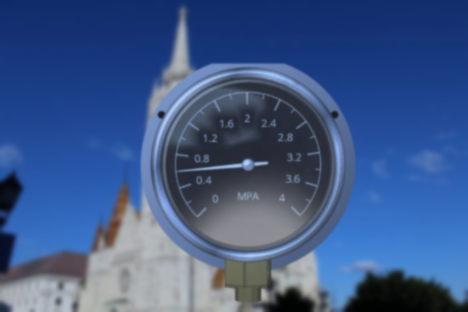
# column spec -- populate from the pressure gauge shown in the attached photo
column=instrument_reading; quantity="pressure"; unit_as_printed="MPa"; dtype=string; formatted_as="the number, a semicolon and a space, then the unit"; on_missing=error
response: 0.6; MPa
